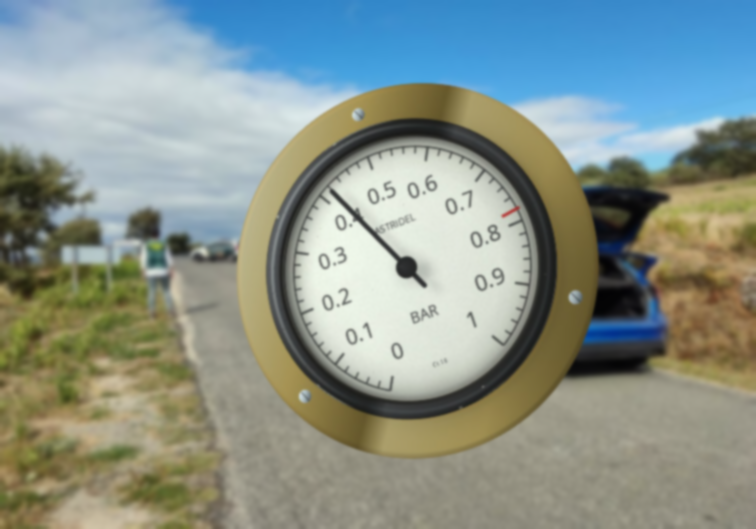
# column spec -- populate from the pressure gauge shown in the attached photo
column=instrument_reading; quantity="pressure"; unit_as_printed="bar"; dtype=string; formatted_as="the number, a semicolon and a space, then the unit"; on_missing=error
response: 0.42; bar
